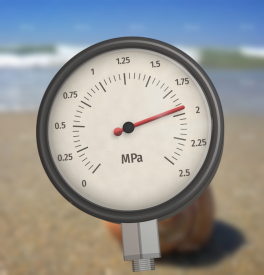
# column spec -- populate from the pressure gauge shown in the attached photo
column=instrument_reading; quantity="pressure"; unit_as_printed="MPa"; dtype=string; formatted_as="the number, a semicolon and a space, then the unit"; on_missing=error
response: 1.95; MPa
